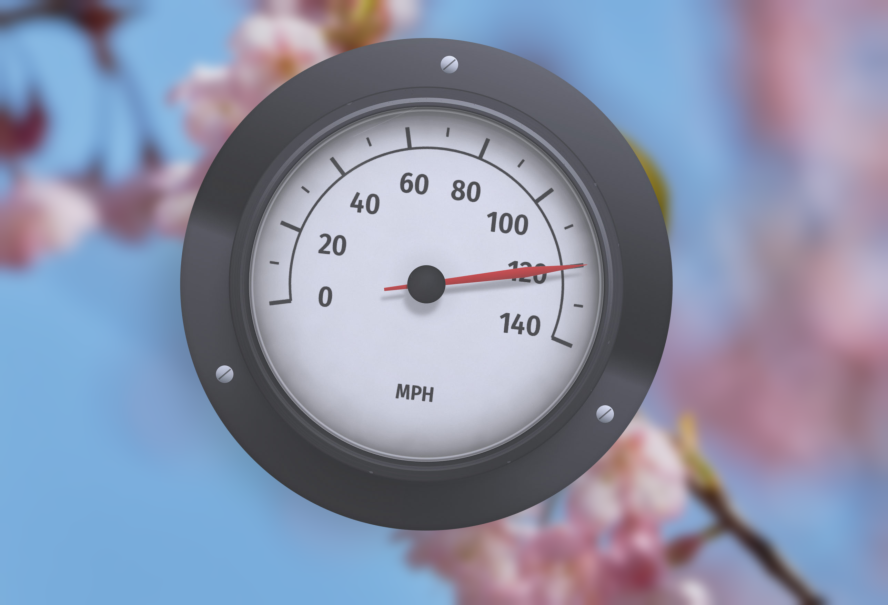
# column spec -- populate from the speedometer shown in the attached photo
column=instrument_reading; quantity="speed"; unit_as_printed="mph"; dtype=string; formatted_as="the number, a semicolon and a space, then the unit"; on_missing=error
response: 120; mph
